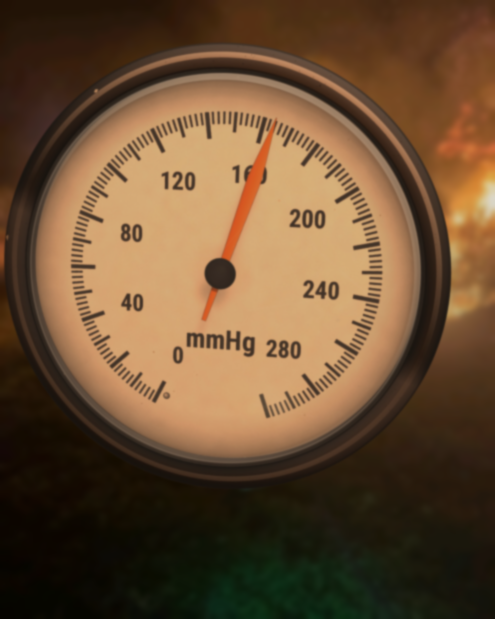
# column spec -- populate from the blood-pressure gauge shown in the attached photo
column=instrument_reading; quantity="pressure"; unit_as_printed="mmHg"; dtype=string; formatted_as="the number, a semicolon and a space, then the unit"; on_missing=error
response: 164; mmHg
